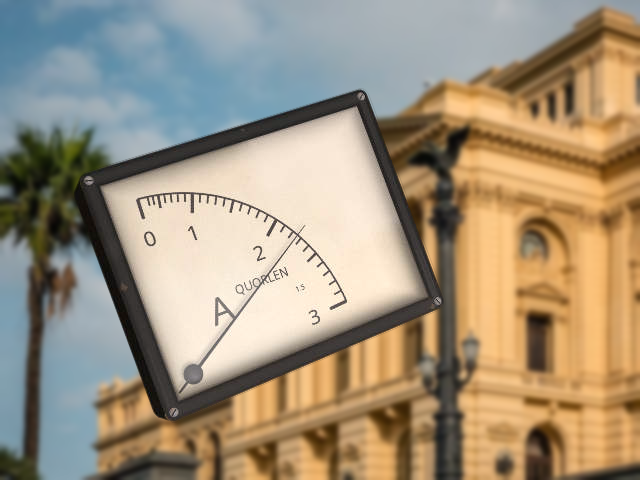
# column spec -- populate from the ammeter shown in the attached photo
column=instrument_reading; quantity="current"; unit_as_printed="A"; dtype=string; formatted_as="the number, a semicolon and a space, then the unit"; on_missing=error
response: 2.25; A
